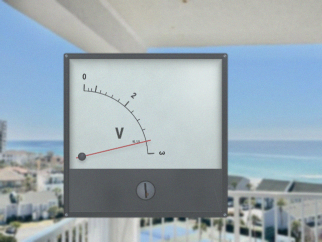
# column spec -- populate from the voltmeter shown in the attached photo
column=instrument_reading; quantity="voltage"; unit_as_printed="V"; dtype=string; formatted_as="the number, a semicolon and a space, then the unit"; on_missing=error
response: 2.8; V
